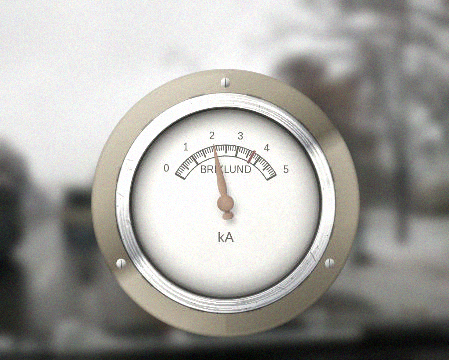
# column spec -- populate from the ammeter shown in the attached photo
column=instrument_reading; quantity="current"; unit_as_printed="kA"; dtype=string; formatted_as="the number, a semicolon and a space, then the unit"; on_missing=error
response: 2; kA
